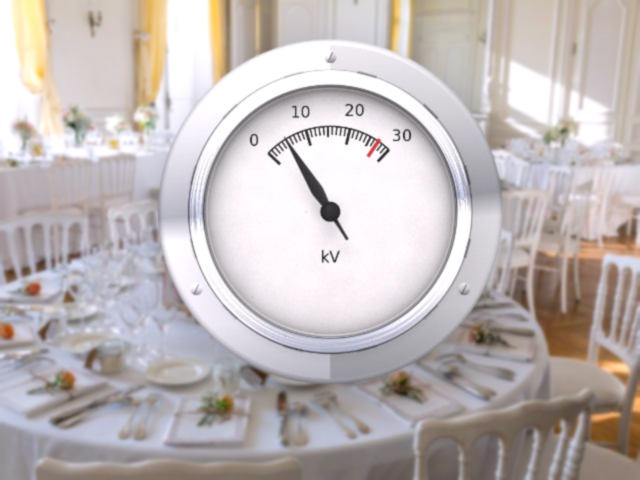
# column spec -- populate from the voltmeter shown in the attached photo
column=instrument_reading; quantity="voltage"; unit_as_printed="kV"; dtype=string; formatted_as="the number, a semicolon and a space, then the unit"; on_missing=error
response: 5; kV
